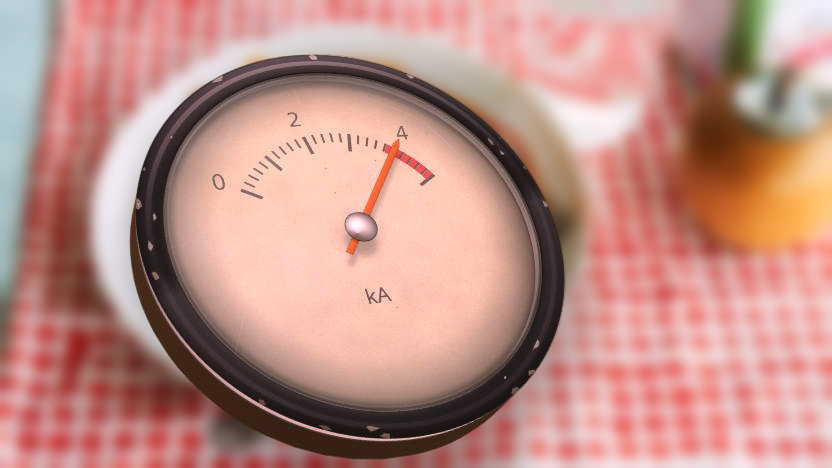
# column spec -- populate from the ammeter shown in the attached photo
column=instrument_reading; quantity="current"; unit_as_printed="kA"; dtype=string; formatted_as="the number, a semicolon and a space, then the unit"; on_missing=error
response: 4; kA
